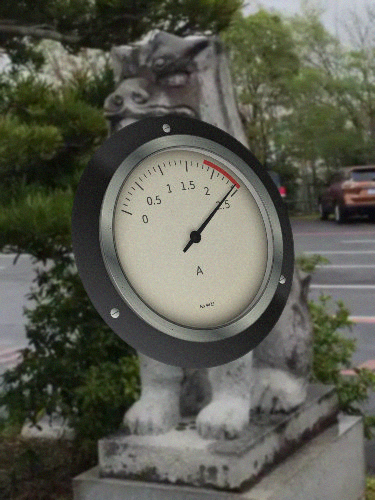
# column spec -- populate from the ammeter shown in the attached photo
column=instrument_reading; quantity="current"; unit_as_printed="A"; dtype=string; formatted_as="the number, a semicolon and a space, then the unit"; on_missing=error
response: 2.4; A
